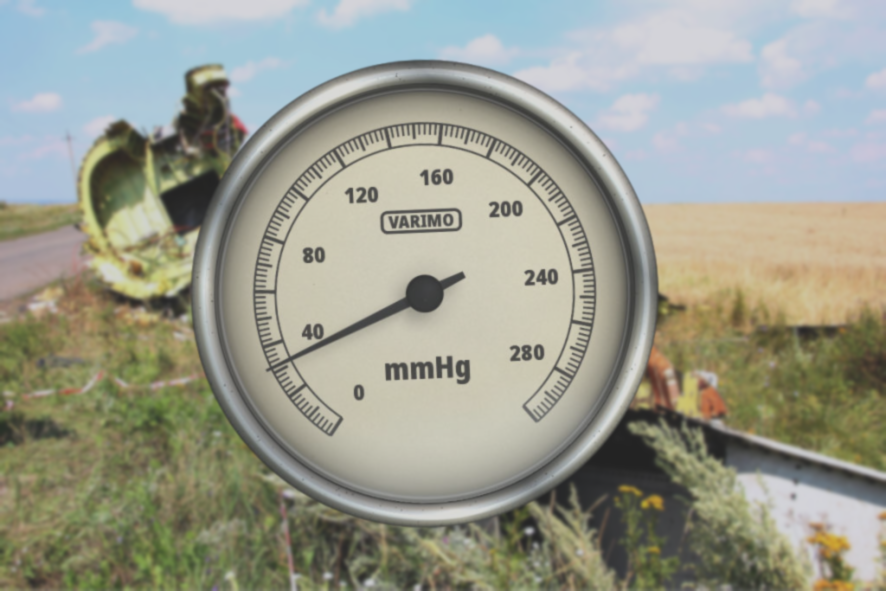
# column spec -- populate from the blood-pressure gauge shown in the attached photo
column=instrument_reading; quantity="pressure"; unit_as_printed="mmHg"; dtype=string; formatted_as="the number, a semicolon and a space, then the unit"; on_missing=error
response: 32; mmHg
